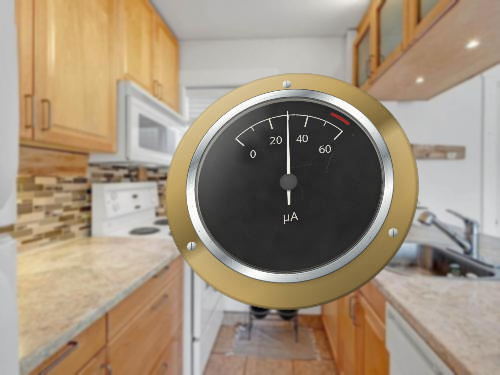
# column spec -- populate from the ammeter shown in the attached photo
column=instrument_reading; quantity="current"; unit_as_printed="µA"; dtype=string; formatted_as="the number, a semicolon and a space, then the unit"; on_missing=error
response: 30; µA
